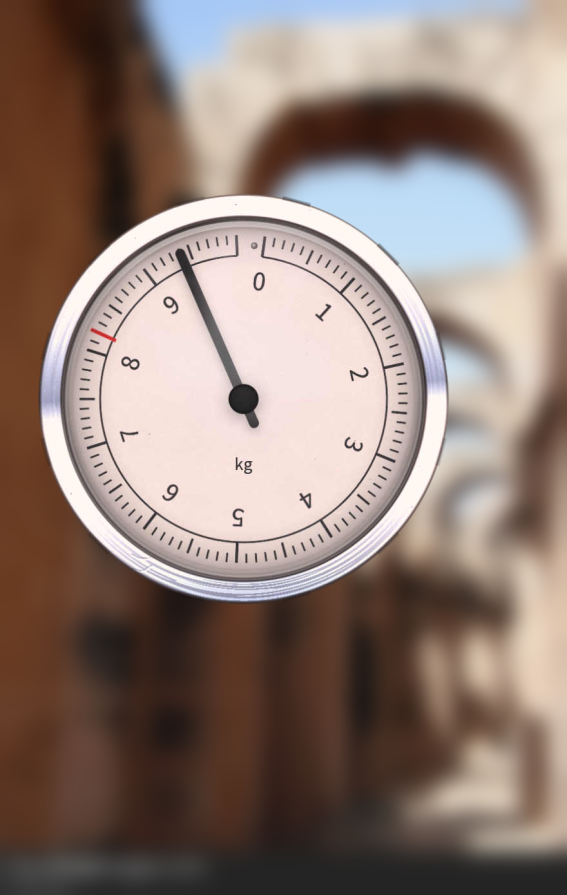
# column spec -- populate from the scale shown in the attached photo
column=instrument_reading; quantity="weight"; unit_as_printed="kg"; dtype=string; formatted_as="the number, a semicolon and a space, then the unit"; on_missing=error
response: 9.4; kg
